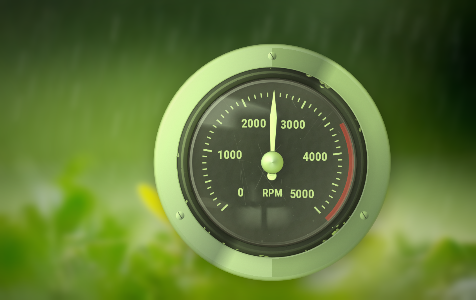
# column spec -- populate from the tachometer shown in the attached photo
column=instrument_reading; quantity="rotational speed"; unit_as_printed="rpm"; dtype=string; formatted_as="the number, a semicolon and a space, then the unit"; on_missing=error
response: 2500; rpm
